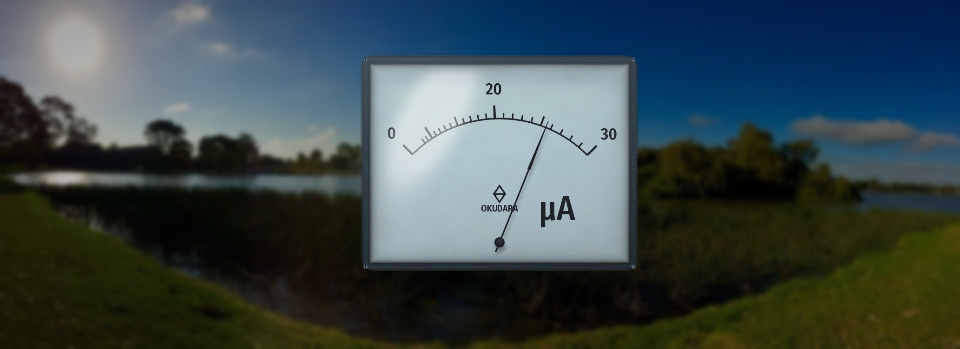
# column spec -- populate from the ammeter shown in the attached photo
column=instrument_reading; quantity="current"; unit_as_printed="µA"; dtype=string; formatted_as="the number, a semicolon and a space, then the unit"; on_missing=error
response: 25.5; µA
